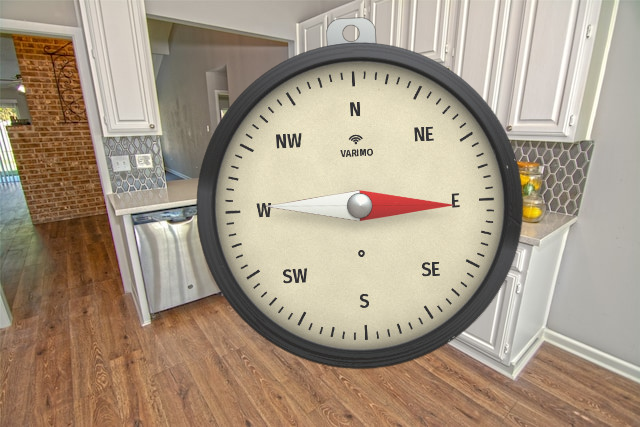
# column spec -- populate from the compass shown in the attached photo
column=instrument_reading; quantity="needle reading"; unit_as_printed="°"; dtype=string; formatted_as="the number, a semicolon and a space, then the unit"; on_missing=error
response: 92.5; °
